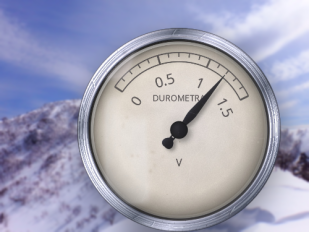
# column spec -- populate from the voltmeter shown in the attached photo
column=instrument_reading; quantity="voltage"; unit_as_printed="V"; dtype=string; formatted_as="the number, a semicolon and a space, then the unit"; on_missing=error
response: 1.2; V
